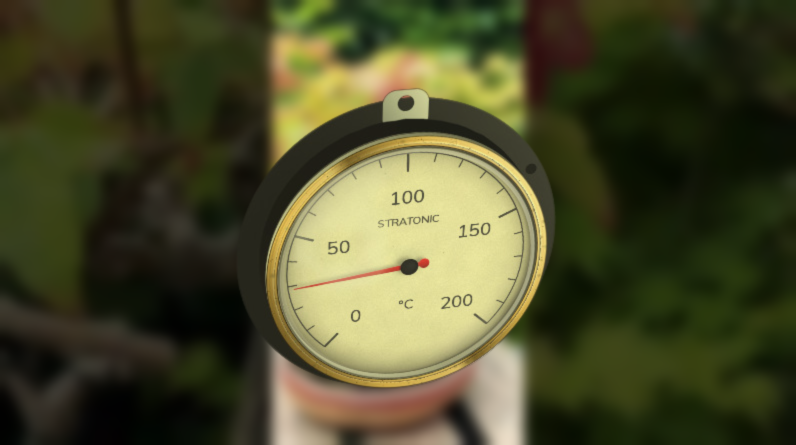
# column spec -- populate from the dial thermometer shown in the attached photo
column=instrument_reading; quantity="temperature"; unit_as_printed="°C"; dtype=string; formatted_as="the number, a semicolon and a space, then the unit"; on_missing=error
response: 30; °C
